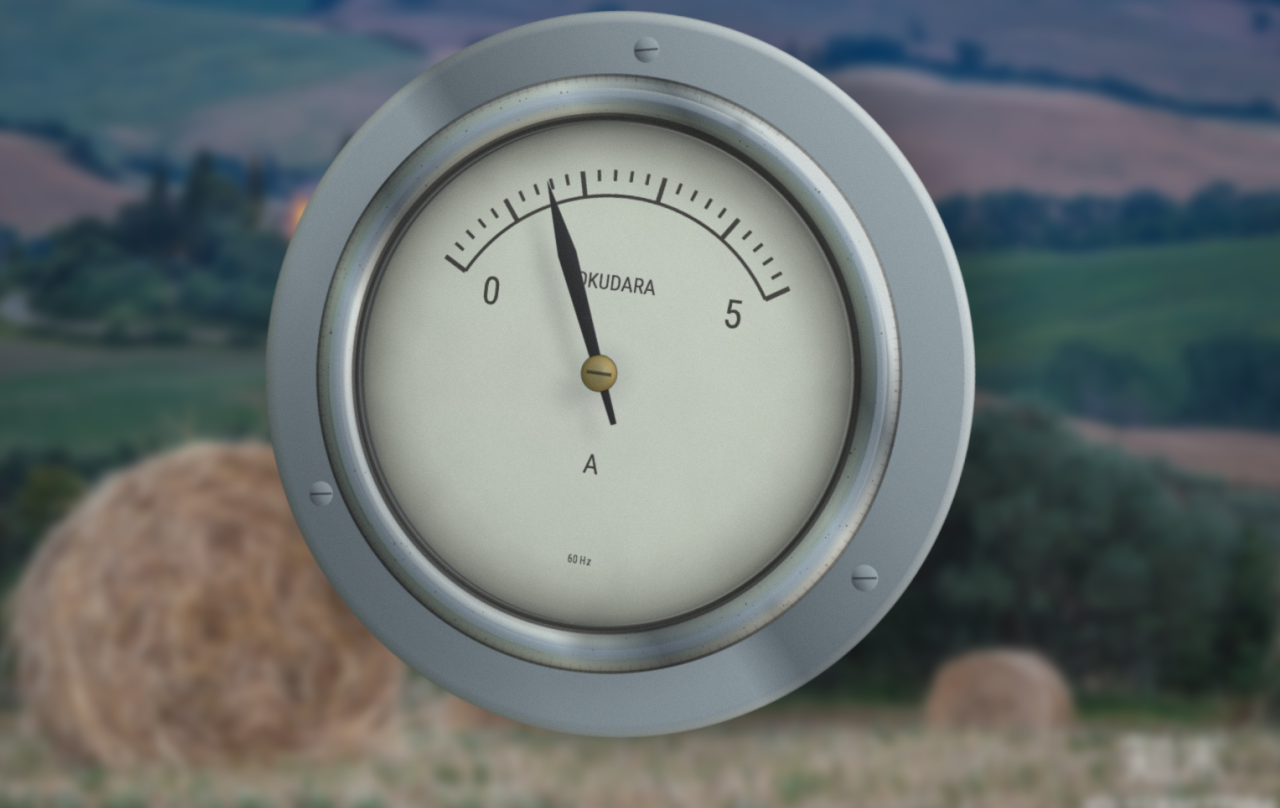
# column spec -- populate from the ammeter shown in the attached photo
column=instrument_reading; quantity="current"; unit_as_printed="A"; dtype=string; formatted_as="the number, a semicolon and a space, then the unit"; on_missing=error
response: 1.6; A
